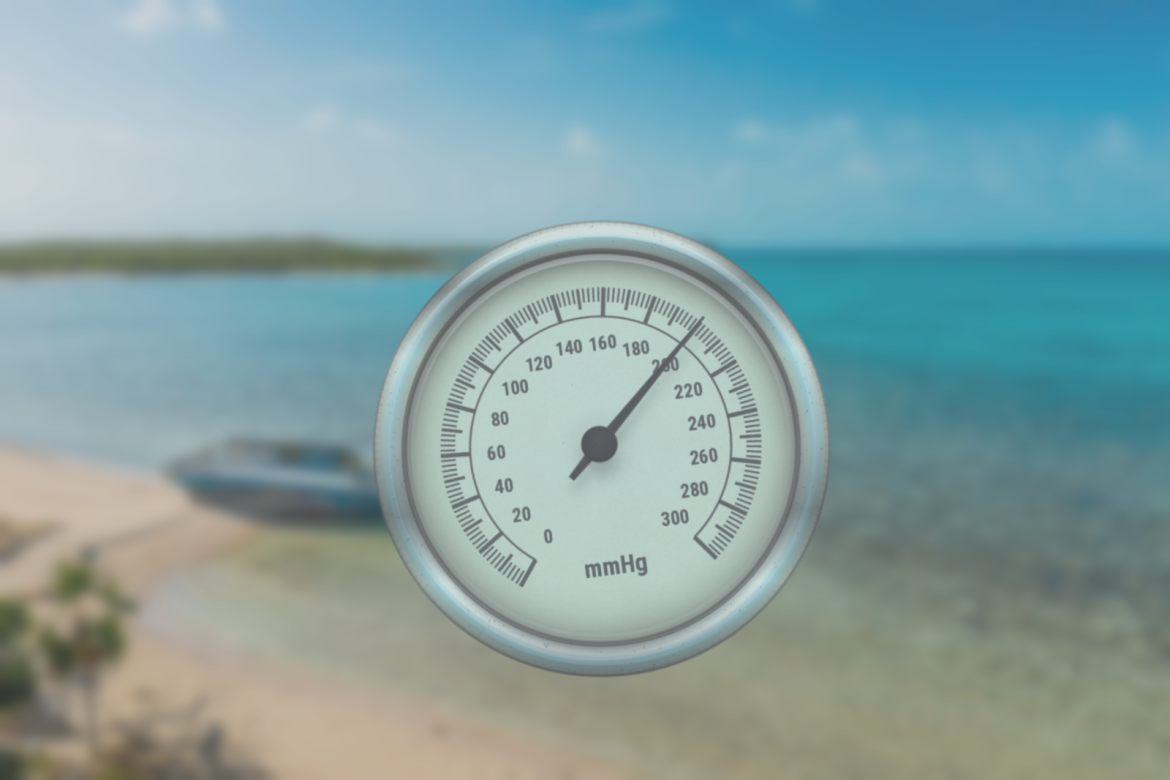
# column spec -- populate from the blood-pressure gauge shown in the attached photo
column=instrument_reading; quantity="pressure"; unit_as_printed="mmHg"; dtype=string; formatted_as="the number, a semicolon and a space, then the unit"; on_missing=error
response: 200; mmHg
